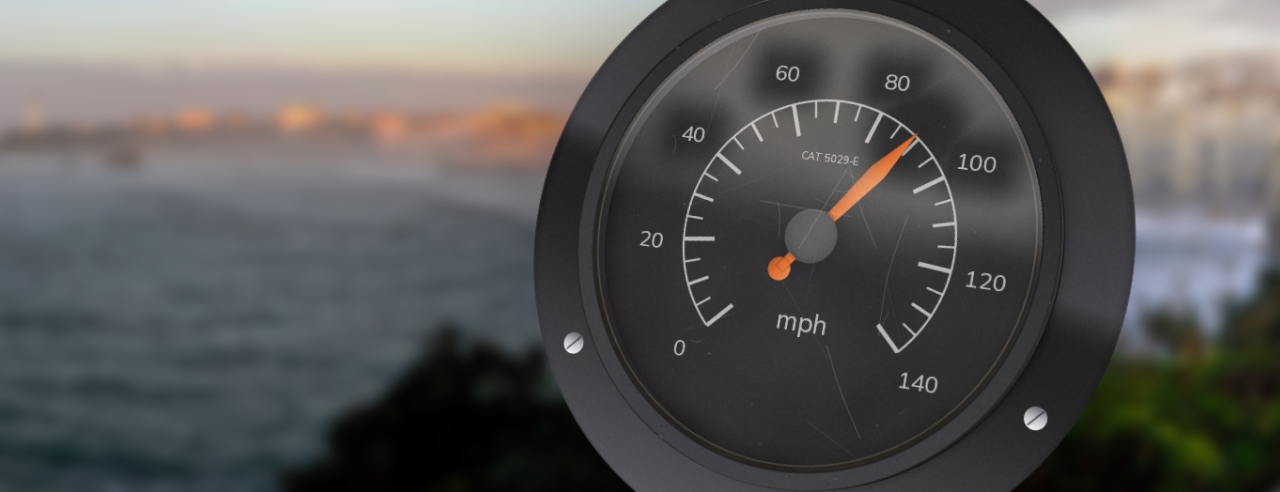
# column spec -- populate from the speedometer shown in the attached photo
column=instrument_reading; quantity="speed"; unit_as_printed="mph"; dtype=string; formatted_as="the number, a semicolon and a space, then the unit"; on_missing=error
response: 90; mph
